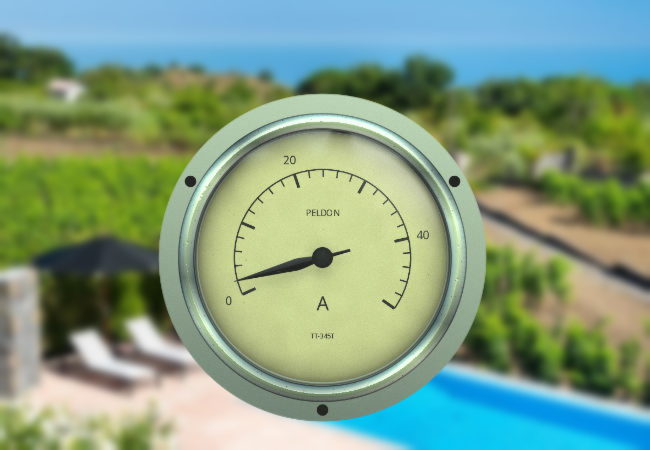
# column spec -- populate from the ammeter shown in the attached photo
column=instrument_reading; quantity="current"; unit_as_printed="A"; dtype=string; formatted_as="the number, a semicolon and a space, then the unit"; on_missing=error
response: 2; A
